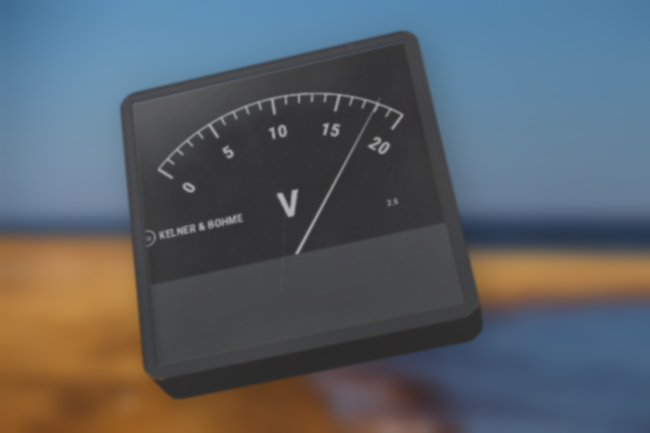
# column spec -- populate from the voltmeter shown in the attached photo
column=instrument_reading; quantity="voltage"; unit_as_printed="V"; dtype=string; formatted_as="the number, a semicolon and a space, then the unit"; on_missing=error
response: 18; V
